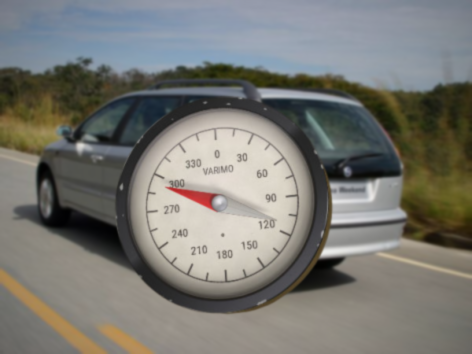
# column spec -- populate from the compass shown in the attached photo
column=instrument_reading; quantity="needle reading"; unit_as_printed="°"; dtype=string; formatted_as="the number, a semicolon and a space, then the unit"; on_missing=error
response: 292.5; °
